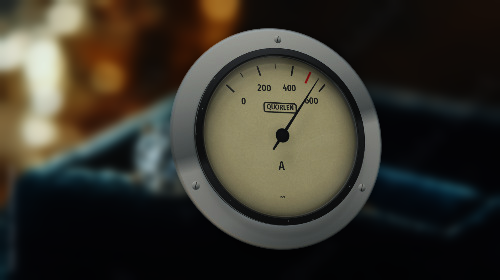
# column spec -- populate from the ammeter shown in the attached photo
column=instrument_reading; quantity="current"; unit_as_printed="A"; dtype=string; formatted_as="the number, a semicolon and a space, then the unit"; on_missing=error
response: 550; A
